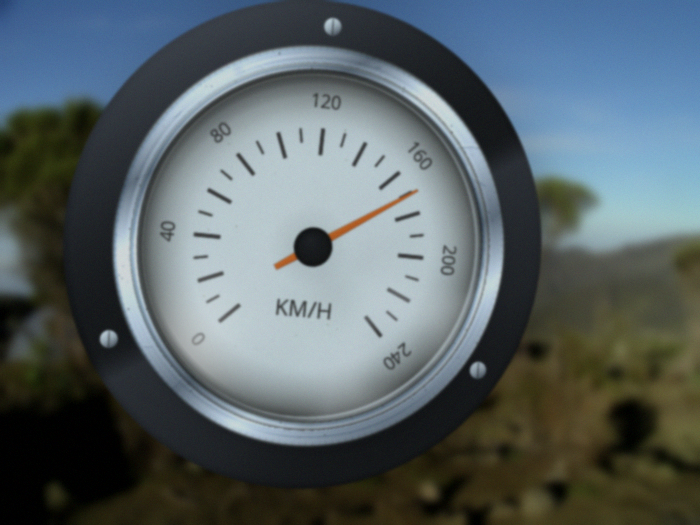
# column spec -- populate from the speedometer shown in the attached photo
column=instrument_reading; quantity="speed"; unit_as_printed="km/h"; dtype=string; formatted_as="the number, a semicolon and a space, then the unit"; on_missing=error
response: 170; km/h
